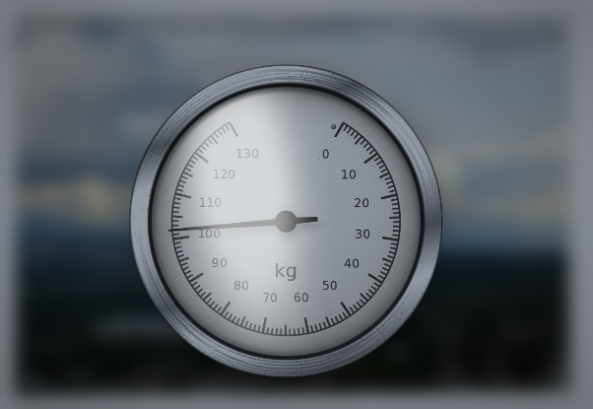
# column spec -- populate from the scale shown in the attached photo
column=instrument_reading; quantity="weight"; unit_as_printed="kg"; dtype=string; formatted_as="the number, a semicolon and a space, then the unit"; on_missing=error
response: 102; kg
